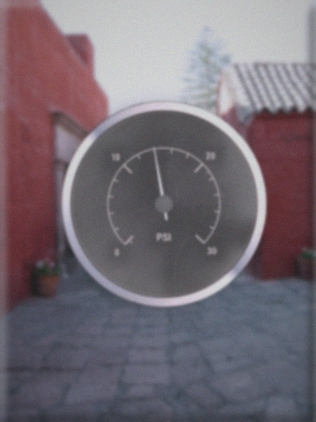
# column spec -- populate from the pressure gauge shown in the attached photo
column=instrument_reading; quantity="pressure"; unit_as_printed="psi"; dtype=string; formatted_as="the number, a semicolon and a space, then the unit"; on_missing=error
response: 14; psi
